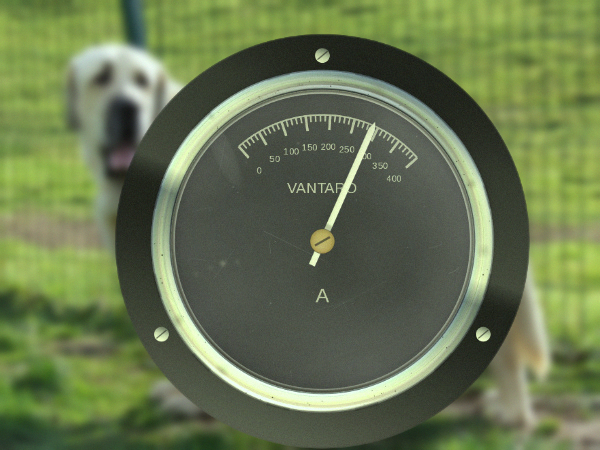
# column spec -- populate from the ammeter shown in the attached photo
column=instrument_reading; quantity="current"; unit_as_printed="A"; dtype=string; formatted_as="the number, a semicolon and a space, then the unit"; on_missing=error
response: 290; A
